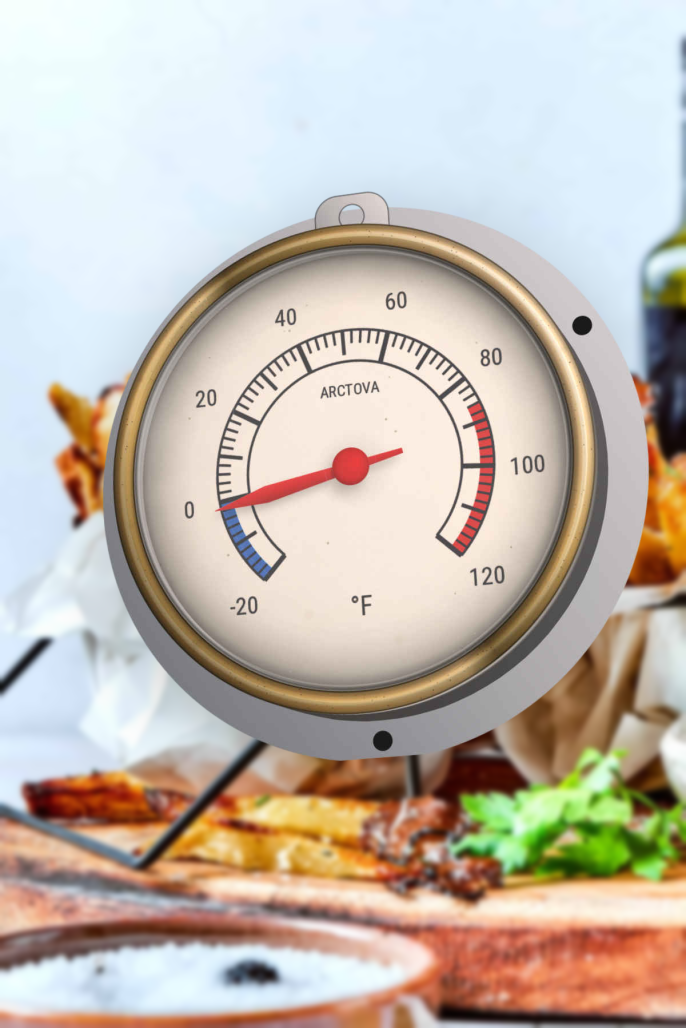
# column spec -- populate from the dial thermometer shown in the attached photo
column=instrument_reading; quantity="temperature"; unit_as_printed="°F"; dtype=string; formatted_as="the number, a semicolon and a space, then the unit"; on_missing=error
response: -2; °F
